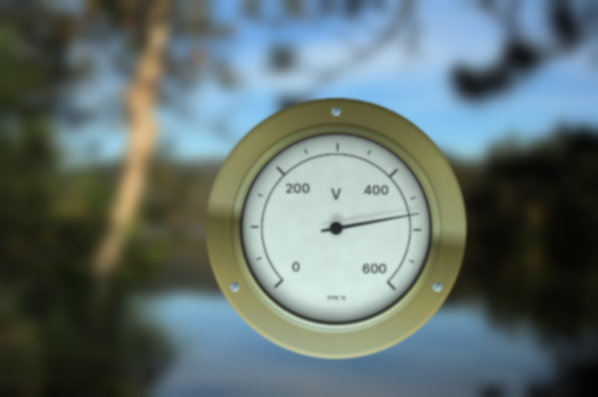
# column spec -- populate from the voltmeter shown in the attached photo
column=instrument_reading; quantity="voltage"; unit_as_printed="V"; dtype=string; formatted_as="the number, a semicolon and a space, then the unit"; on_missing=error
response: 475; V
